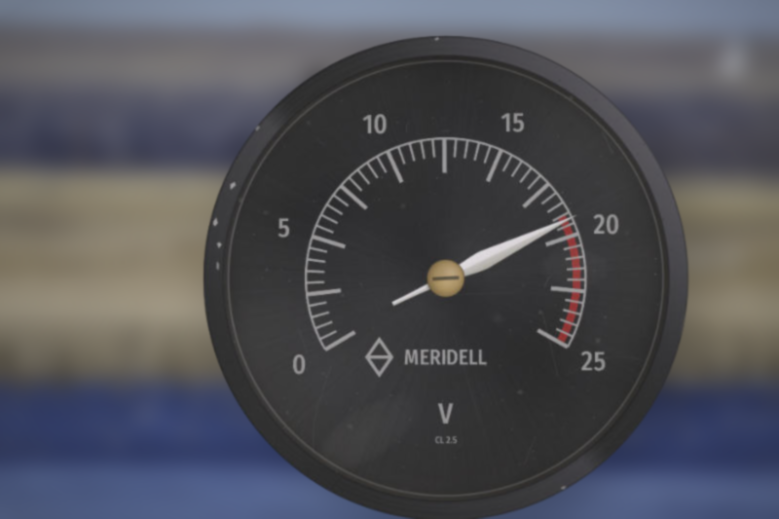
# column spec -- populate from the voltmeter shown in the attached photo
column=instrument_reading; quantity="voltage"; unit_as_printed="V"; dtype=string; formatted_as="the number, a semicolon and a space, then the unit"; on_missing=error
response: 19.25; V
